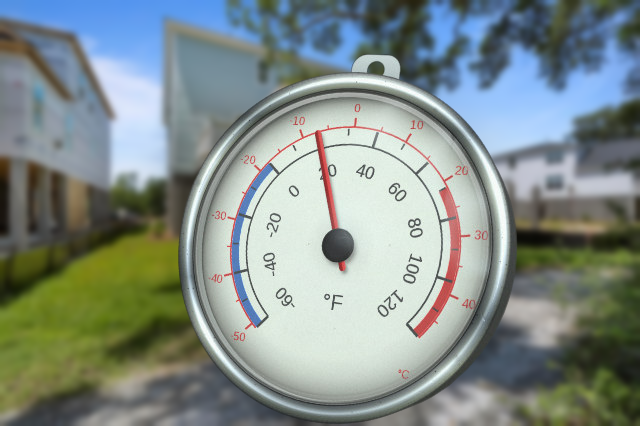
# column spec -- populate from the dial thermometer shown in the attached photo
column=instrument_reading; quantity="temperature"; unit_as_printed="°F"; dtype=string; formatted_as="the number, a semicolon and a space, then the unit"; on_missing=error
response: 20; °F
